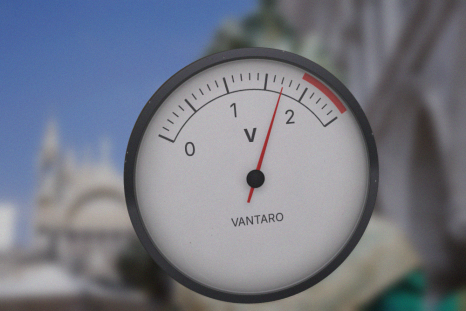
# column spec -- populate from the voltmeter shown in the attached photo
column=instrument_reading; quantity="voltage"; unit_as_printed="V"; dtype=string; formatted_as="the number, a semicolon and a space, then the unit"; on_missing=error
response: 1.7; V
